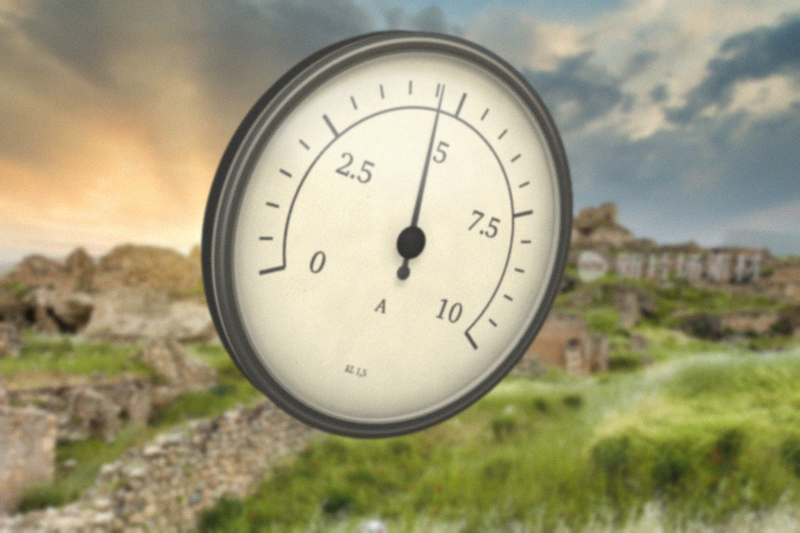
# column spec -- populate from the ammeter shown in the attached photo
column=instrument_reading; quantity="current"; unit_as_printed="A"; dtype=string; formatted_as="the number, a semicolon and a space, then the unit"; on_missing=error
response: 4.5; A
